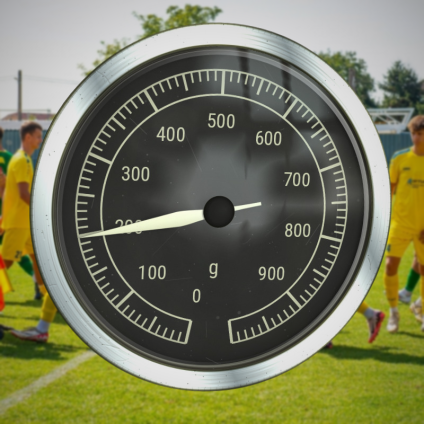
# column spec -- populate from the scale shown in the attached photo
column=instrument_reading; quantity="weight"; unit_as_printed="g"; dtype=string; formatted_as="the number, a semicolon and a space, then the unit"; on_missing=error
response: 200; g
